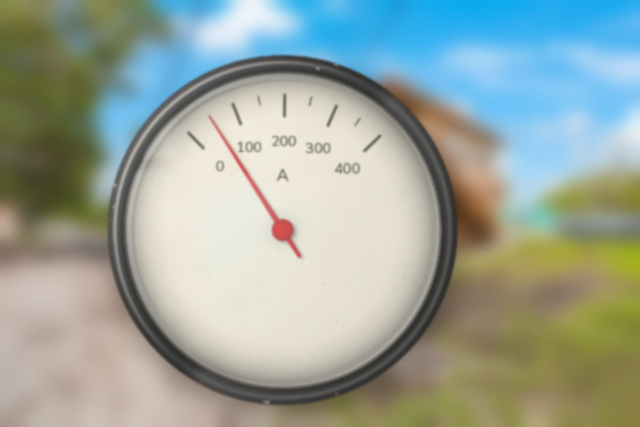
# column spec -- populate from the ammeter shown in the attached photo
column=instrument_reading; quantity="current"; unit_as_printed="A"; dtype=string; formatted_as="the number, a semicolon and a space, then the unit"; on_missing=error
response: 50; A
